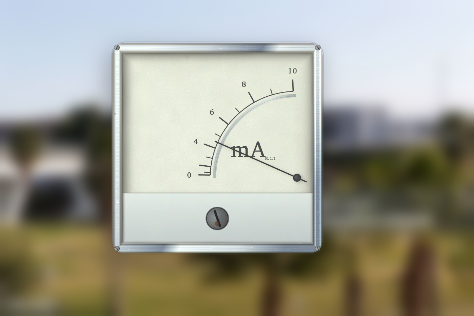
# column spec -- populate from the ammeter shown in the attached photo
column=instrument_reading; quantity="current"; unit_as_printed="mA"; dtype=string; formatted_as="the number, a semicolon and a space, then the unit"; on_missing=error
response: 4.5; mA
